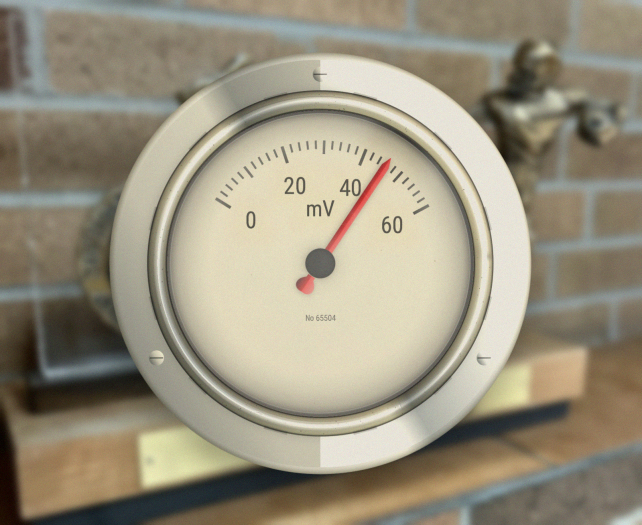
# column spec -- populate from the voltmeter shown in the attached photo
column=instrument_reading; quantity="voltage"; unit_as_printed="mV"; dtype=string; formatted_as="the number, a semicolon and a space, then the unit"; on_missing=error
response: 46; mV
